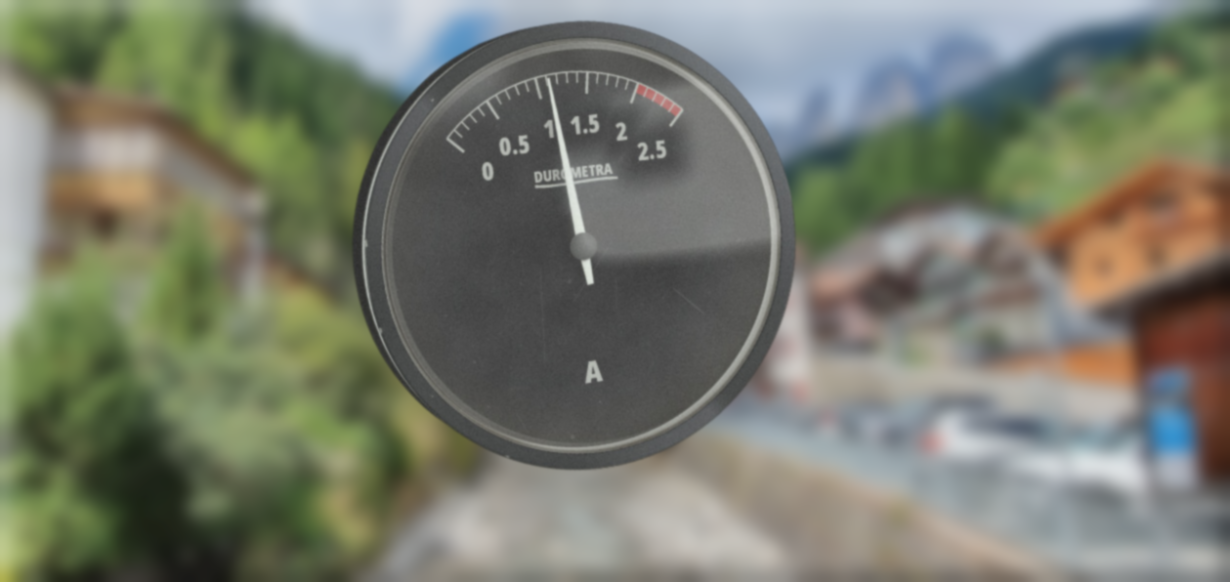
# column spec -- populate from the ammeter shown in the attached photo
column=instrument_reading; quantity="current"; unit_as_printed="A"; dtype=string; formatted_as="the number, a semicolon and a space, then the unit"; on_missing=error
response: 1.1; A
